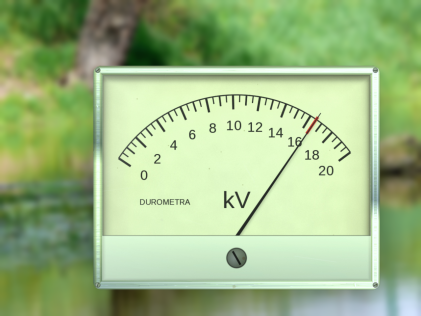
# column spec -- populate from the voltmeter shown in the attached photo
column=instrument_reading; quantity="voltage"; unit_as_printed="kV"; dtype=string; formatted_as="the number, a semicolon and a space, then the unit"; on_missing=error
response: 16.5; kV
